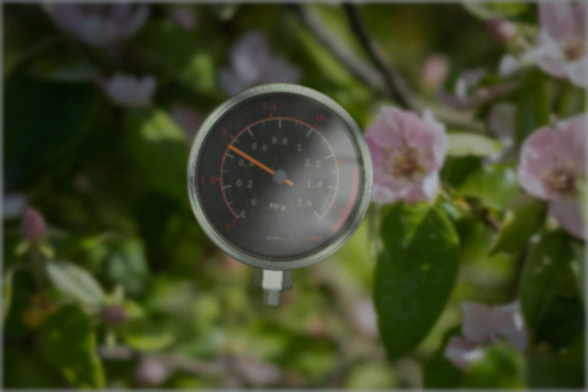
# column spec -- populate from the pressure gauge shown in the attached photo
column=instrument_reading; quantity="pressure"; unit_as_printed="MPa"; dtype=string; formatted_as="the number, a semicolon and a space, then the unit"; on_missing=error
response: 0.45; MPa
